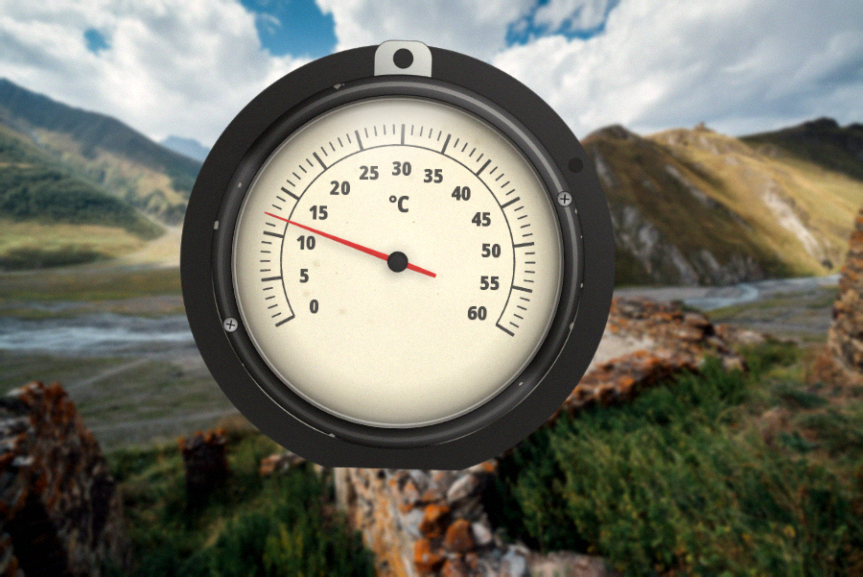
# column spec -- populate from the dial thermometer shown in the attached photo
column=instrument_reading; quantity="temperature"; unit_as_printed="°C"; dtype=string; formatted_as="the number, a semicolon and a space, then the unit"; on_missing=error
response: 12; °C
